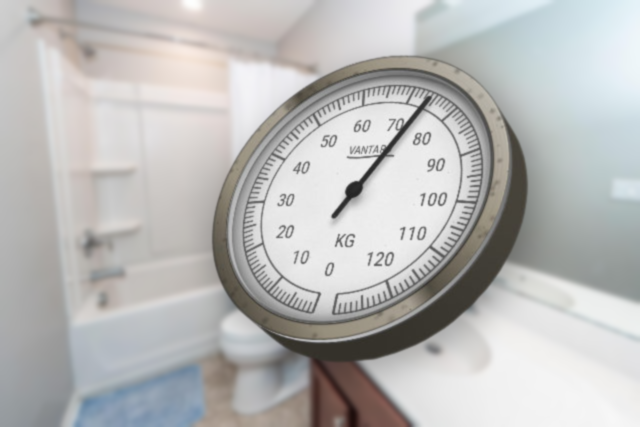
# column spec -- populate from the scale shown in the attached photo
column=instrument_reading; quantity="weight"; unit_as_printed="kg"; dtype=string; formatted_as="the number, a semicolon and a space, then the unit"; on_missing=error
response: 75; kg
